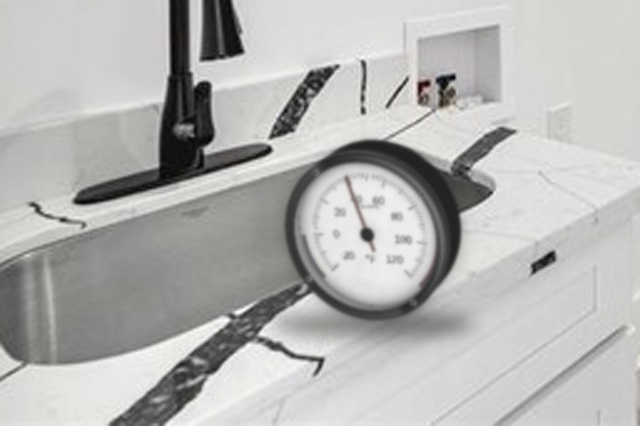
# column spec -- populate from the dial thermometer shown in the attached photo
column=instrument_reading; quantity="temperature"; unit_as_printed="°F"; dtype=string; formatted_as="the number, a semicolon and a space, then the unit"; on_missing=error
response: 40; °F
